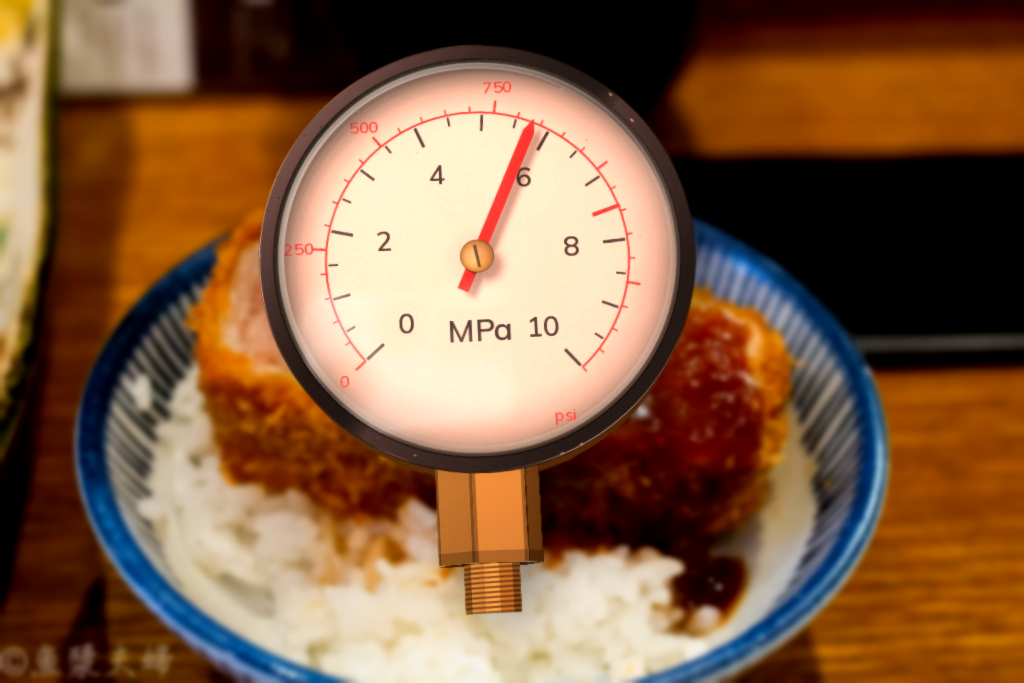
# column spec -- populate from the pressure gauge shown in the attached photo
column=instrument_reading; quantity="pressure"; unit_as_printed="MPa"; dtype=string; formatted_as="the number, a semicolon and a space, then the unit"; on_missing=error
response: 5.75; MPa
